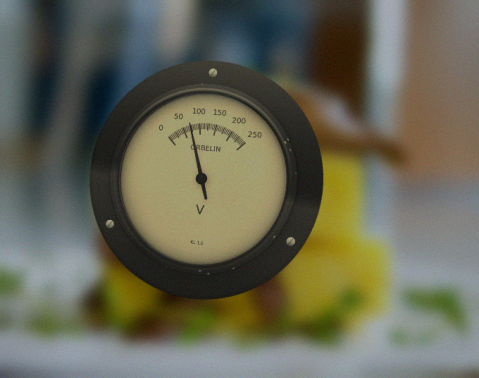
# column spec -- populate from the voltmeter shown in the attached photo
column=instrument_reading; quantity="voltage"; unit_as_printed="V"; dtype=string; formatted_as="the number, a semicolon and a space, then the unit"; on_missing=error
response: 75; V
